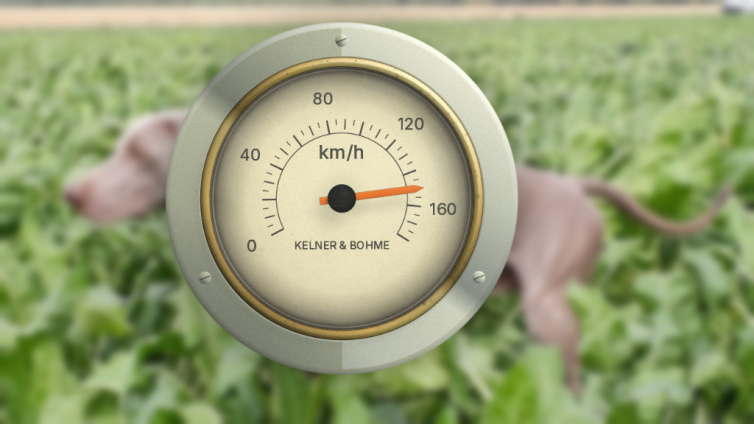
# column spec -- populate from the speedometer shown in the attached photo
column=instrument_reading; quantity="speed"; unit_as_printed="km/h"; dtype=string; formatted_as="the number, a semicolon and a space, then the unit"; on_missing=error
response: 150; km/h
